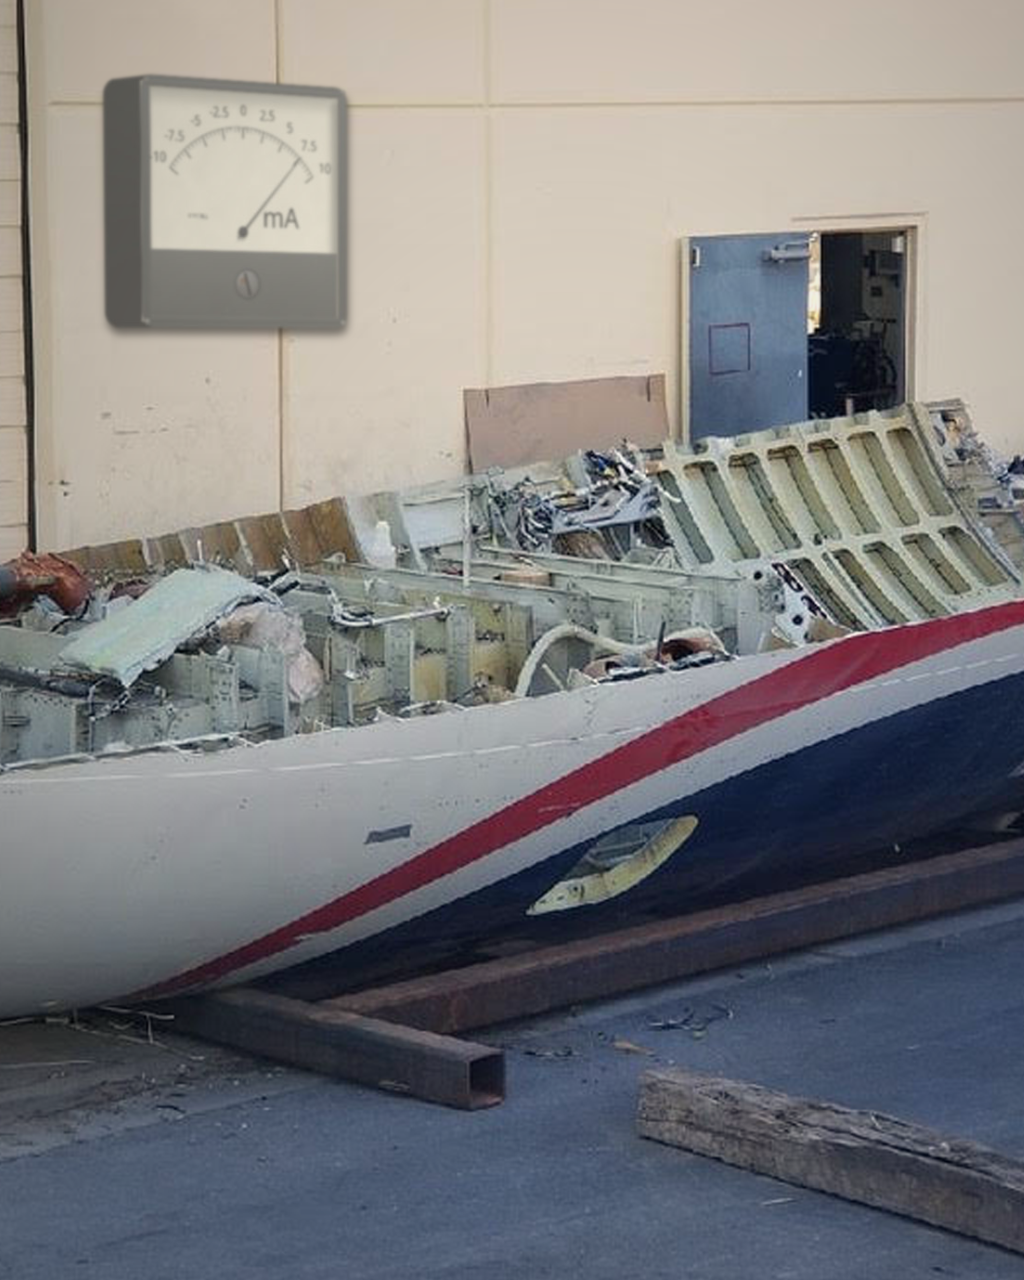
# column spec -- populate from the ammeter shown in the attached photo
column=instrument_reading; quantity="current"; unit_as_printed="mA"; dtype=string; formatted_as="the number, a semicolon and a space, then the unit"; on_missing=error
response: 7.5; mA
